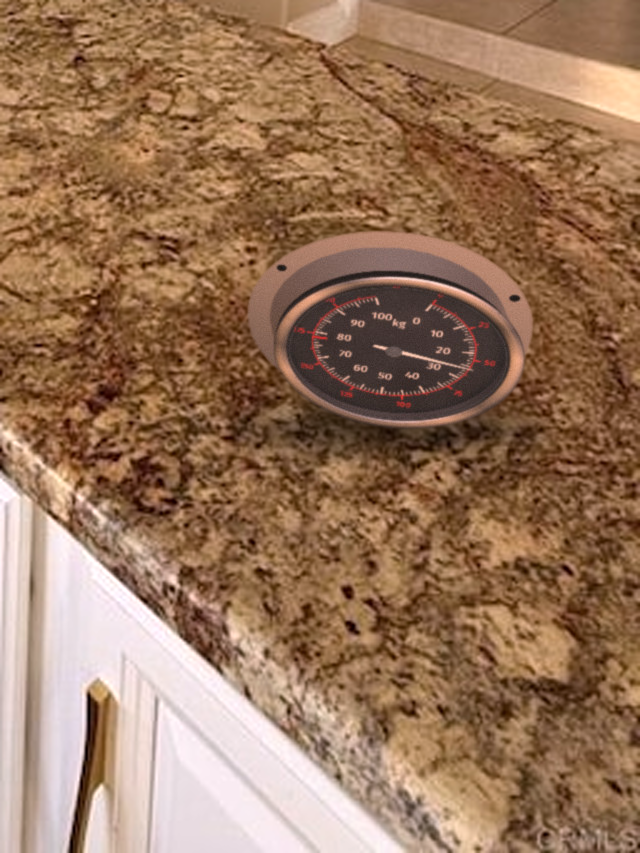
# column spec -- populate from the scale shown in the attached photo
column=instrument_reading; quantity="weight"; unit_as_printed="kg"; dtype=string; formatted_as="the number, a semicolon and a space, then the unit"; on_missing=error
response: 25; kg
